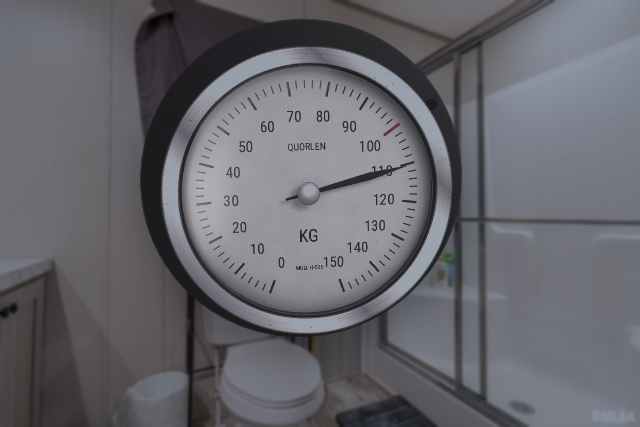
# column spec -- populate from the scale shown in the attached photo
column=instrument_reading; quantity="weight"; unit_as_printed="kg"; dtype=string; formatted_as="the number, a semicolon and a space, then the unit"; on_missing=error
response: 110; kg
